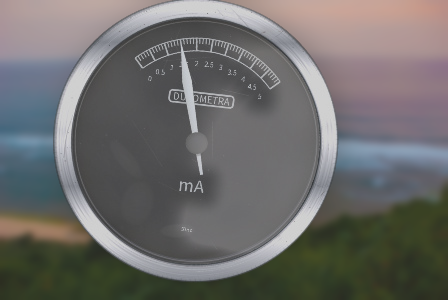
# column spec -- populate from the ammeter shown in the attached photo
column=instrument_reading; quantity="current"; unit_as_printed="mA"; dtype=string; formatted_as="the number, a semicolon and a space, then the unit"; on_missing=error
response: 1.5; mA
